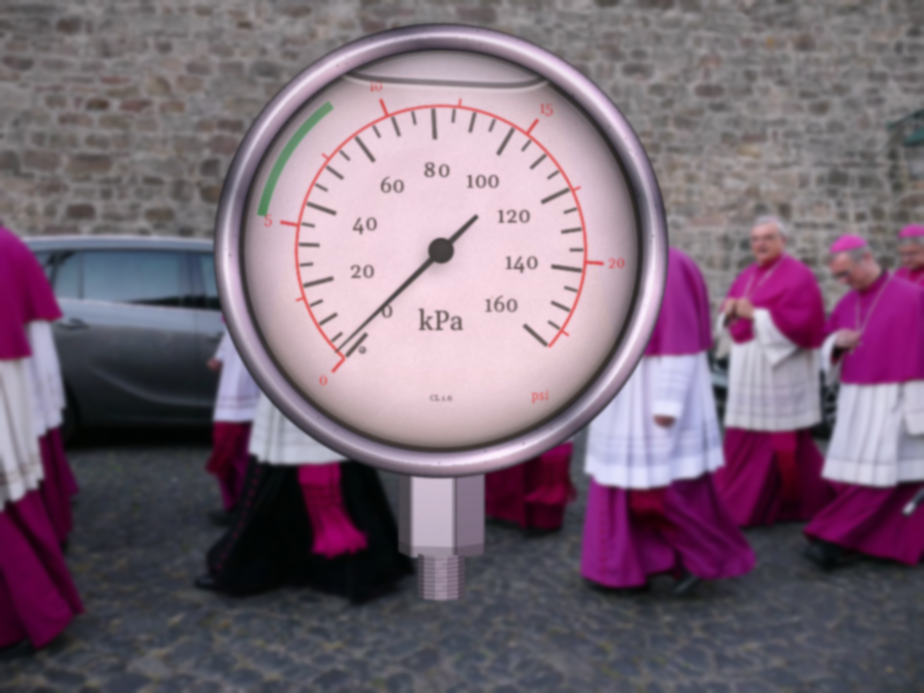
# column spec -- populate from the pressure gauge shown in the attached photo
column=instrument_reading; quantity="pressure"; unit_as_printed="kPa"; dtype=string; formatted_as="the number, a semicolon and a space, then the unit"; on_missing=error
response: 2.5; kPa
